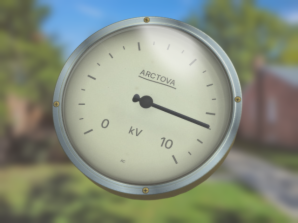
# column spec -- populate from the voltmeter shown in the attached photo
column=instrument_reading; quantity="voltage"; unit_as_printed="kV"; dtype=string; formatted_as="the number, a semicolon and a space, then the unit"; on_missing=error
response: 8.5; kV
